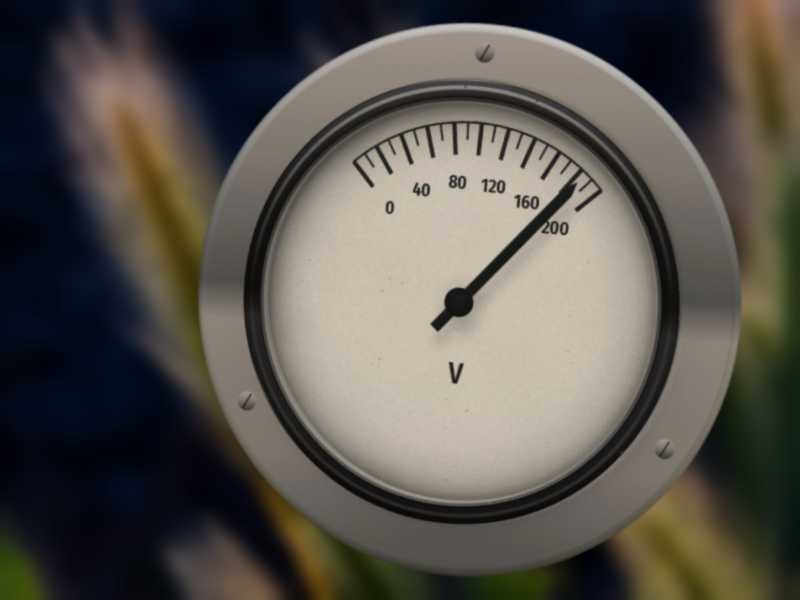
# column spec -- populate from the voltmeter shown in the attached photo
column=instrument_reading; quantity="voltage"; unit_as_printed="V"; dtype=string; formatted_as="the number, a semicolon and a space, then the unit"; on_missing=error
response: 185; V
